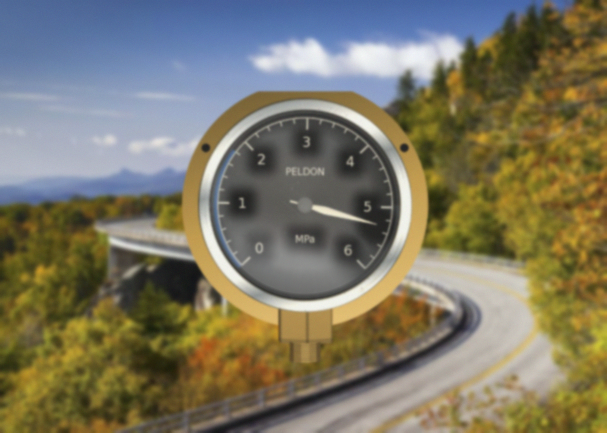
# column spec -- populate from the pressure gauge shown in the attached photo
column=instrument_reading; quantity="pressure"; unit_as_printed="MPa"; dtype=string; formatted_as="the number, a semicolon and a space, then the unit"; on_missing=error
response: 5.3; MPa
